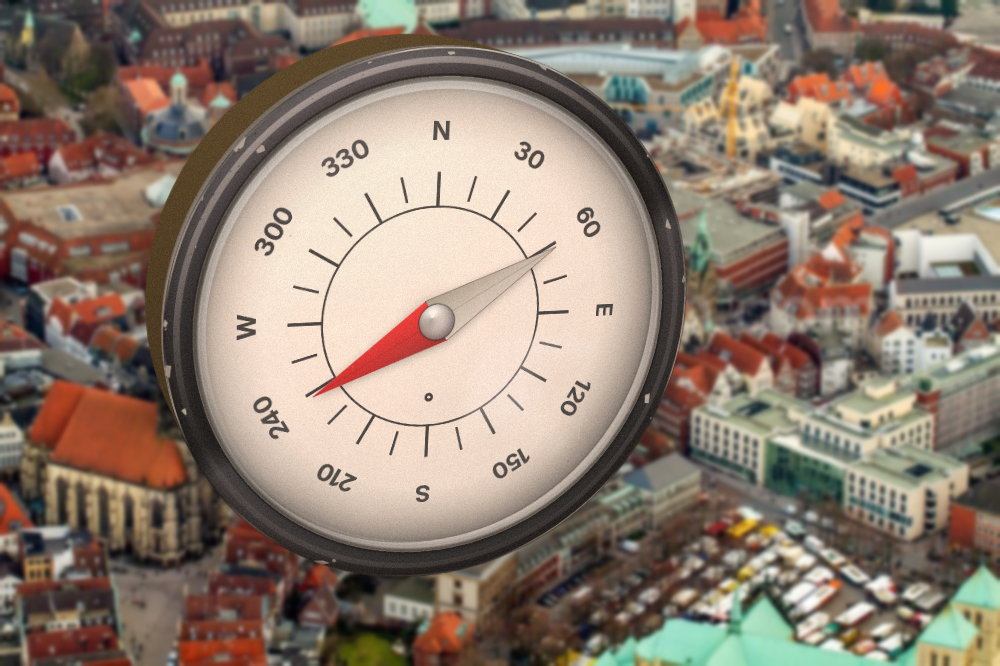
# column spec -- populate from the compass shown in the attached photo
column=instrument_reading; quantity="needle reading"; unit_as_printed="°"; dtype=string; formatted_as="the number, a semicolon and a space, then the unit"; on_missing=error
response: 240; °
